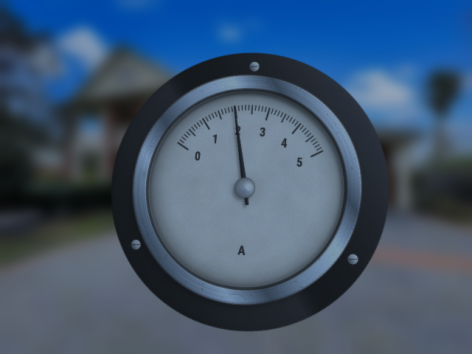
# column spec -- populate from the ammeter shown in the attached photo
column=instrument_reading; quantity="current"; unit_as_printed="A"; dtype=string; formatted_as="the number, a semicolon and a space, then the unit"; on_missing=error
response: 2; A
